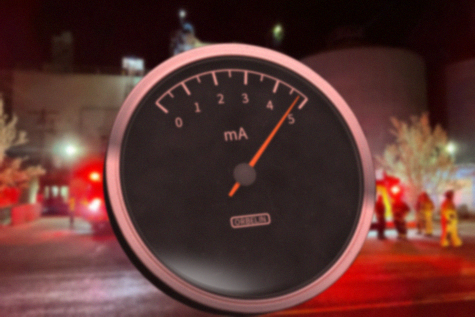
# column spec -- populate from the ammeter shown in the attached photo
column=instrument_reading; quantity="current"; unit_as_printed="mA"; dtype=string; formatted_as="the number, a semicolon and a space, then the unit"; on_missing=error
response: 4.75; mA
